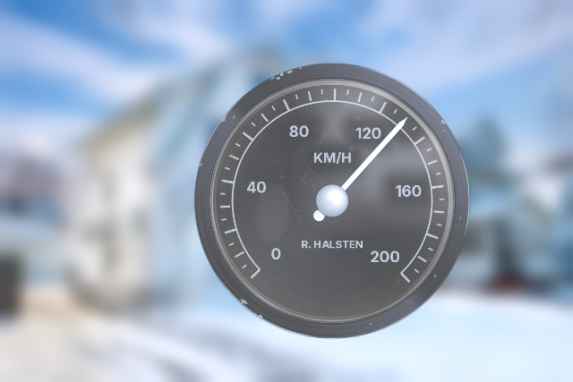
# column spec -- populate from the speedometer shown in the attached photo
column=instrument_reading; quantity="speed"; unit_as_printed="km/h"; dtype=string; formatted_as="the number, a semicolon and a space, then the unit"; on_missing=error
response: 130; km/h
